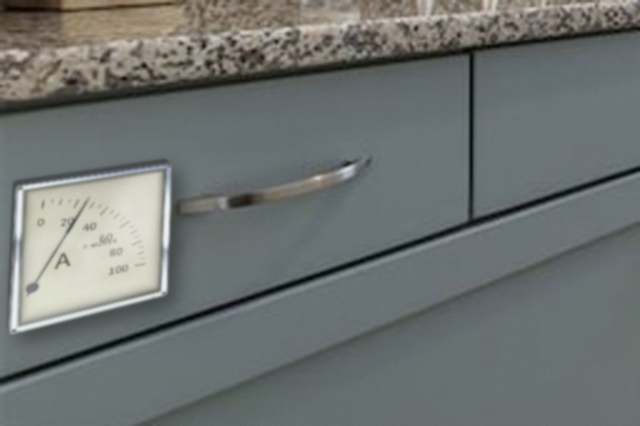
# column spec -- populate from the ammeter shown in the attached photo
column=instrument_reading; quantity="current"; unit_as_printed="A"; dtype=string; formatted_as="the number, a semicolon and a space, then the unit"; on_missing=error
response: 25; A
